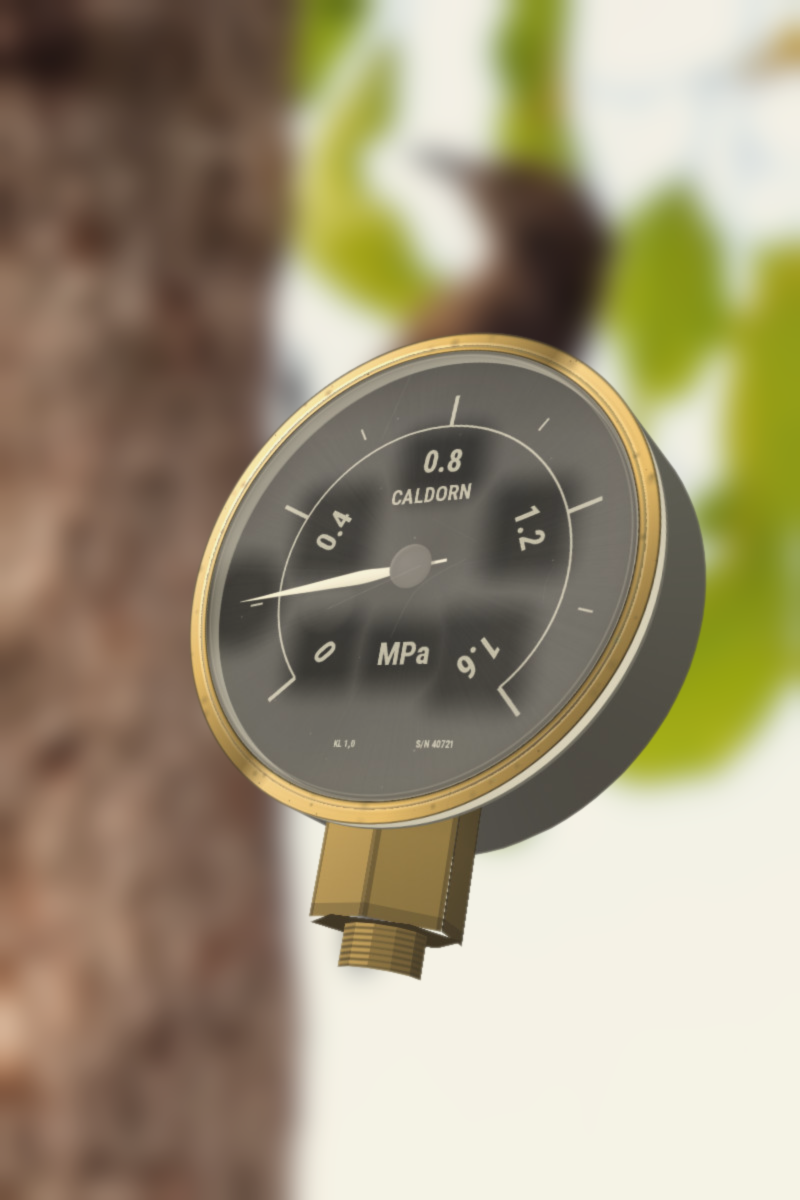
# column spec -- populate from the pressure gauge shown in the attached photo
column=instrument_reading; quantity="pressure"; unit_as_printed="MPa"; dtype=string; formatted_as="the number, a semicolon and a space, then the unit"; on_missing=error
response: 0.2; MPa
